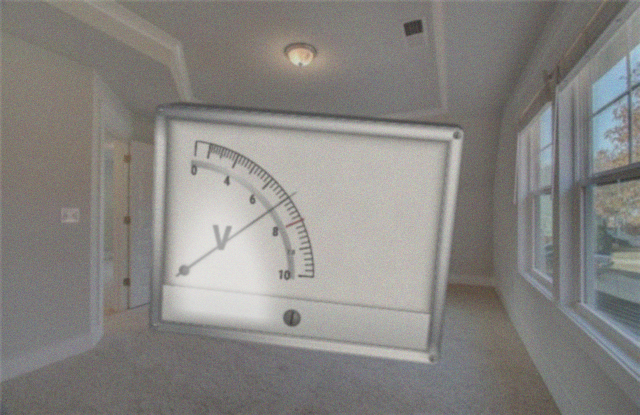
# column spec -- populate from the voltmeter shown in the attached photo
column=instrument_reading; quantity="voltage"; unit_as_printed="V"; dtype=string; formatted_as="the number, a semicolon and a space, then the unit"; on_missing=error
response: 7; V
